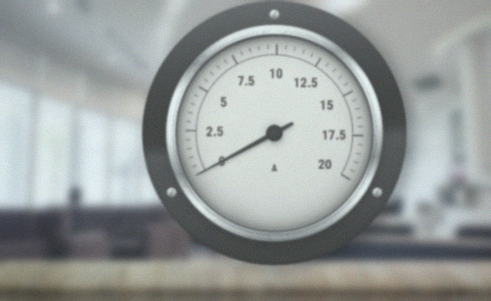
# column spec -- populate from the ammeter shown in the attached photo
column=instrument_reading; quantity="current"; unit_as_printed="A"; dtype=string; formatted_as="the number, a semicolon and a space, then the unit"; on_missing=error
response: 0; A
